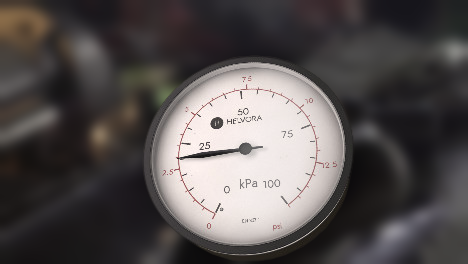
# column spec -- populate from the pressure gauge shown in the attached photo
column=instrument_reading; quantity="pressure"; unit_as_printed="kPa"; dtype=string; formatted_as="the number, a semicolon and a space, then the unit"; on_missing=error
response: 20; kPa
